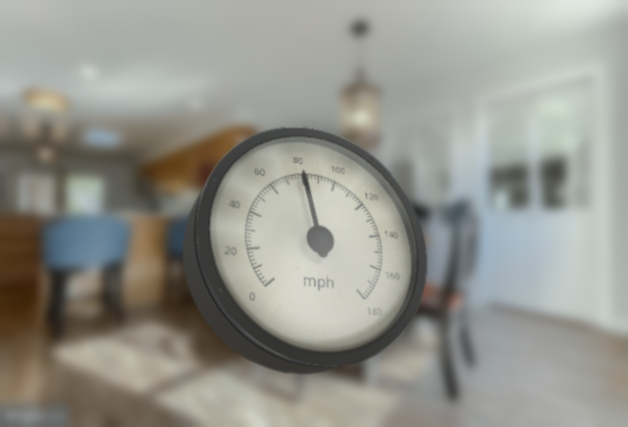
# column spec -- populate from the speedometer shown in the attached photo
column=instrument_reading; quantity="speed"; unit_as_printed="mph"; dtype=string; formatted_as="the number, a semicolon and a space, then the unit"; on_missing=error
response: 80; mph
